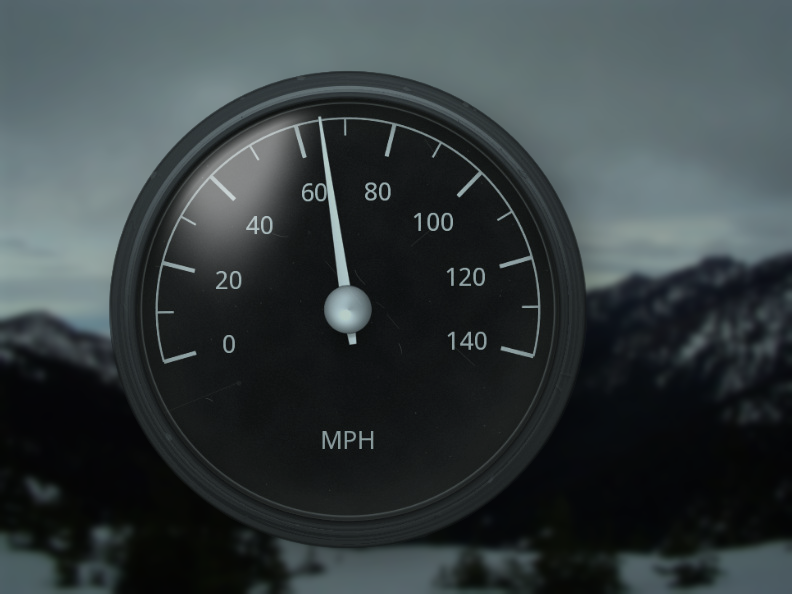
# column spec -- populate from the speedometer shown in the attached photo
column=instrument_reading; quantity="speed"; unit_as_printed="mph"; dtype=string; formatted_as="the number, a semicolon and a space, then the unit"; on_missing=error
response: 65; mph
